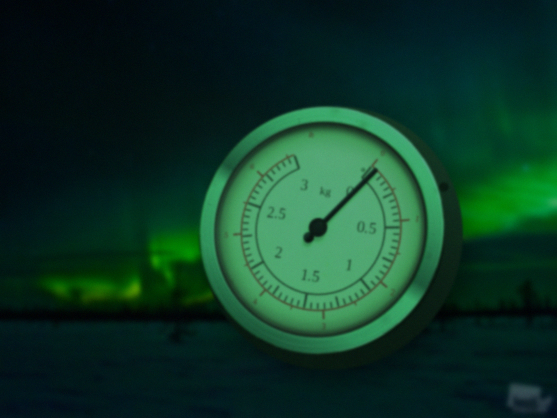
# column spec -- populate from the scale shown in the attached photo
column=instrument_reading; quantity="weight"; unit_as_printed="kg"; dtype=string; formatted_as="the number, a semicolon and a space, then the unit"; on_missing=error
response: 0.05; kg
